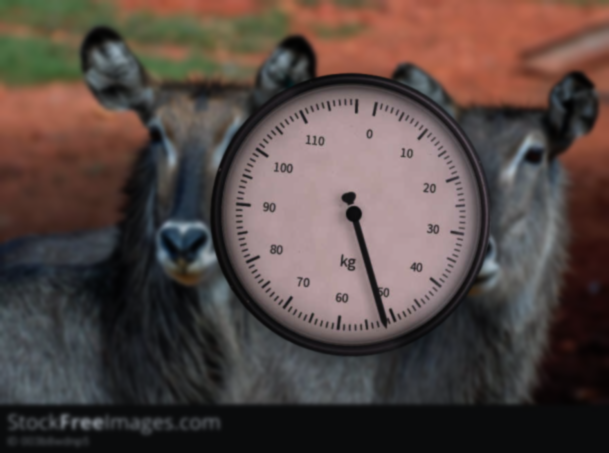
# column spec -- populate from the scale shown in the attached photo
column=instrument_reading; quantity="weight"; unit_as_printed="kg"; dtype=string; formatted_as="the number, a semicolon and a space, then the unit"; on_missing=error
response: 52; kg
